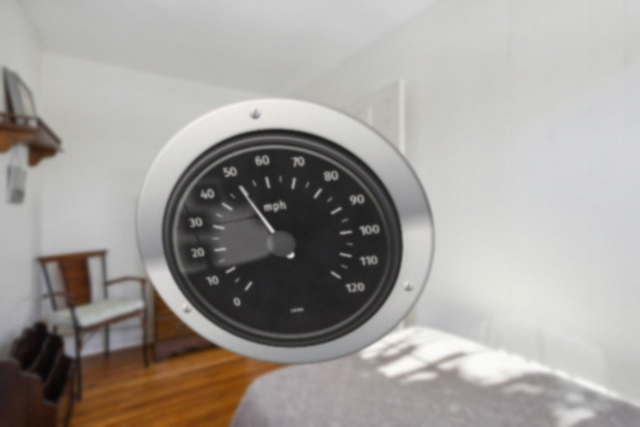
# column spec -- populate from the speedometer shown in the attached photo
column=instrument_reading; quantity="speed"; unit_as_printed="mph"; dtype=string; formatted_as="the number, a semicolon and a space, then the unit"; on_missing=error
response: 50; mph
